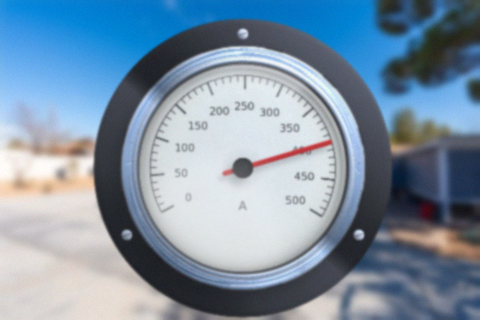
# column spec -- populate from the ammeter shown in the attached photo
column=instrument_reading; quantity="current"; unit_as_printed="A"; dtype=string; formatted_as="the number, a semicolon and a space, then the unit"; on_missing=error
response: 400; A
